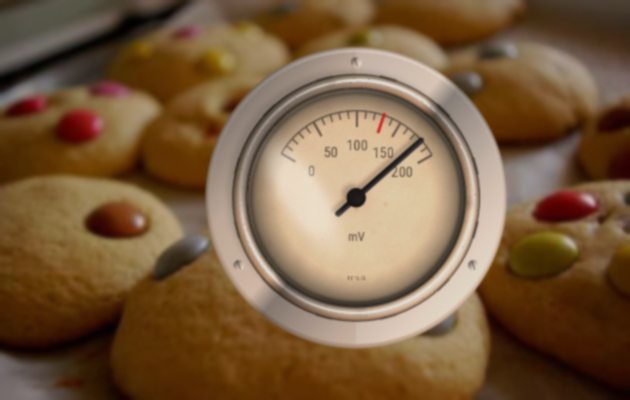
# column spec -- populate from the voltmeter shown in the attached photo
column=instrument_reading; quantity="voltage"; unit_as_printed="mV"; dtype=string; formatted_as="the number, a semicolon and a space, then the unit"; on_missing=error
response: 180; mV
